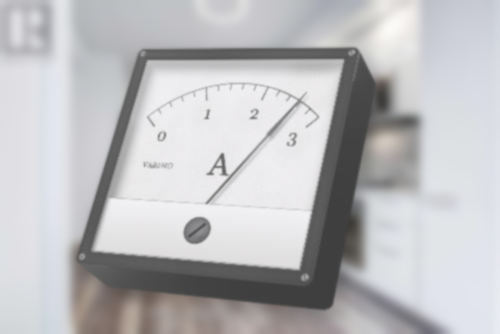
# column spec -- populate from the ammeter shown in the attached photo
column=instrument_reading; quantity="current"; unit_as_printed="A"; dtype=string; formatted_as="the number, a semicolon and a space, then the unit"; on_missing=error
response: 2.6; A
